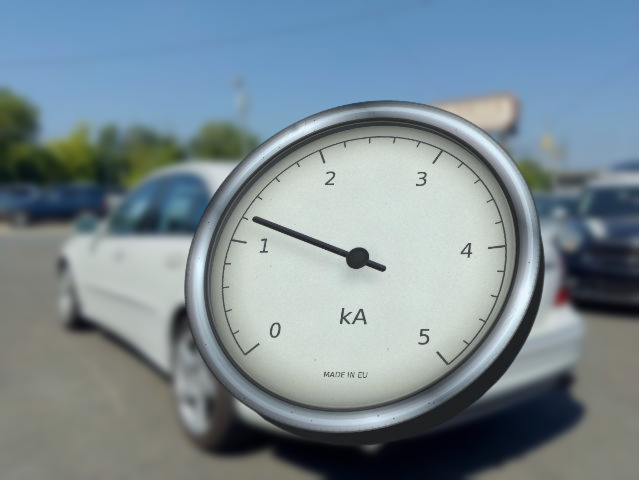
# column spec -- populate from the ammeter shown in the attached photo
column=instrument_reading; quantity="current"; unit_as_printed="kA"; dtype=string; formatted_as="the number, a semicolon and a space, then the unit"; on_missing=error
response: 1.2; kA
